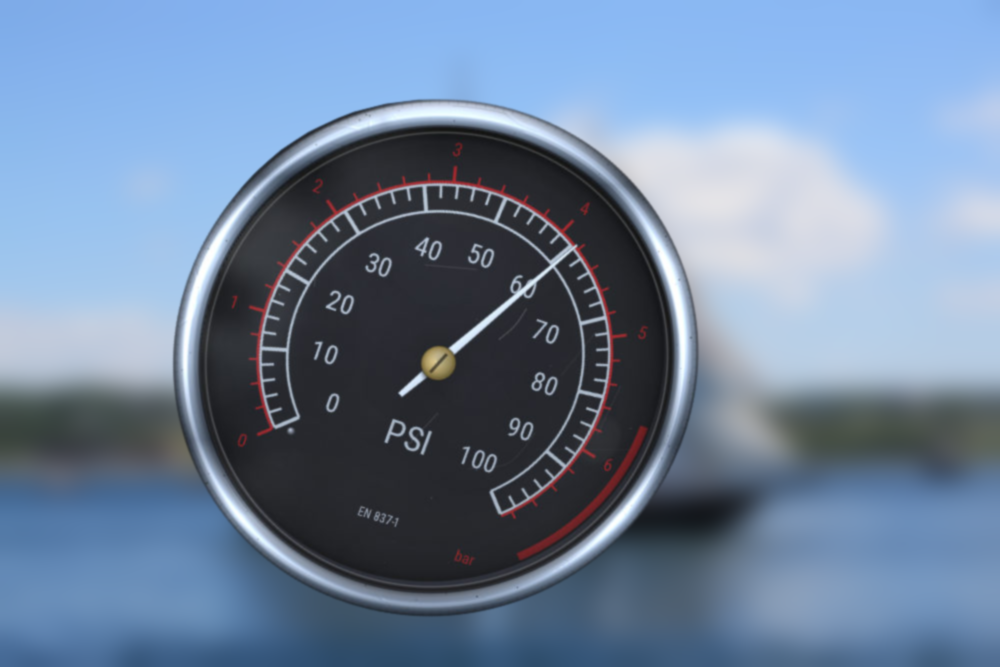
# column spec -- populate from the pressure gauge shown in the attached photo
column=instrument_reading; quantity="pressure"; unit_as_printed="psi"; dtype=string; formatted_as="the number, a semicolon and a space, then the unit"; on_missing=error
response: 60; psi
